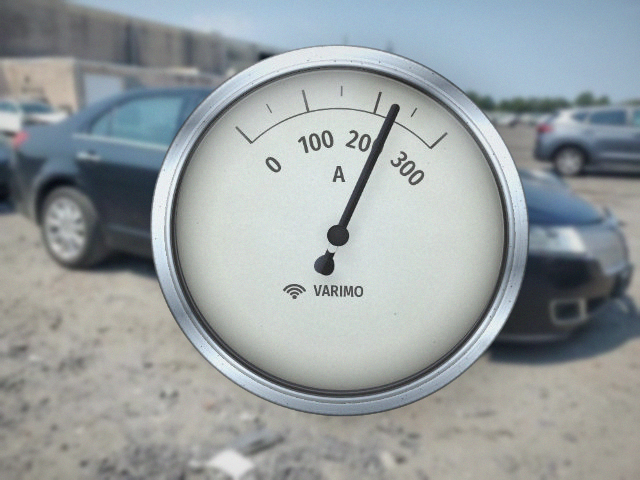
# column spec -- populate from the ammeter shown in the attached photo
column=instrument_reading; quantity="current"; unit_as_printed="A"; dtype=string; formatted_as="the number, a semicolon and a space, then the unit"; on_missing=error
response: 225; A
